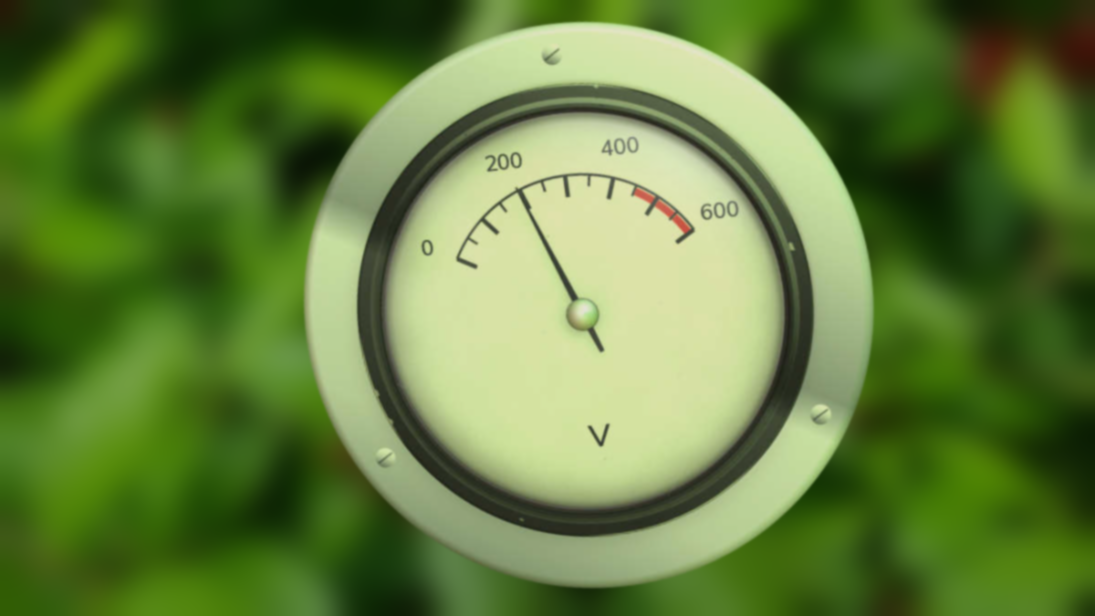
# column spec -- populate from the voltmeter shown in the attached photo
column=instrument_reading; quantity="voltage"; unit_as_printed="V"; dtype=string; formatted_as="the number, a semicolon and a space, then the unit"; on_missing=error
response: 200; V
